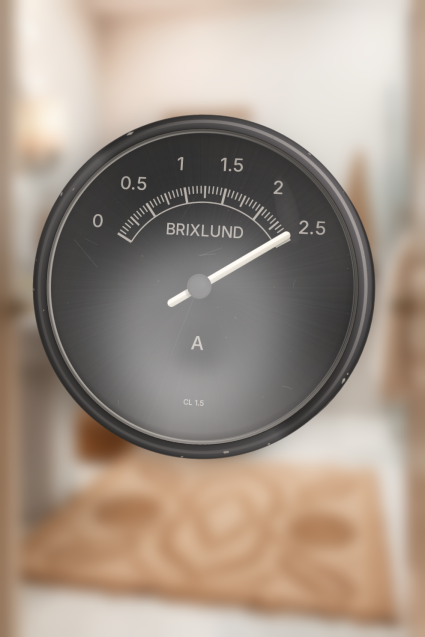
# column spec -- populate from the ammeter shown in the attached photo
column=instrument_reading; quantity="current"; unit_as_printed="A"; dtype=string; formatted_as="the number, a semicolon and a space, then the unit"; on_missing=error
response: 2.45; A
